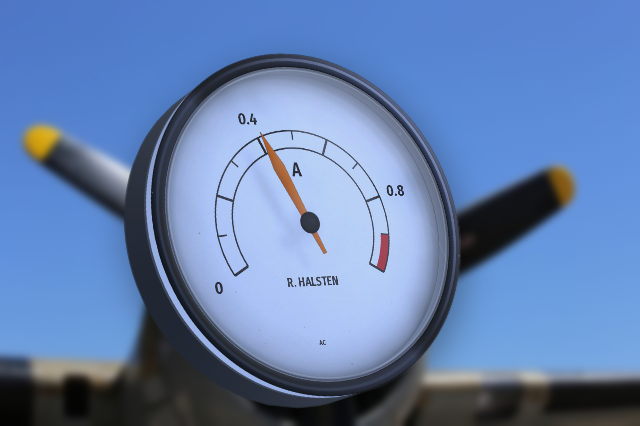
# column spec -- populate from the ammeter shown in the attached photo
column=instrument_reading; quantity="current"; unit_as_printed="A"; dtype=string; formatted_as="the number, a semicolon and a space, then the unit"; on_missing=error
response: 0.4; A
